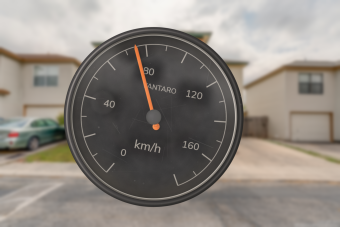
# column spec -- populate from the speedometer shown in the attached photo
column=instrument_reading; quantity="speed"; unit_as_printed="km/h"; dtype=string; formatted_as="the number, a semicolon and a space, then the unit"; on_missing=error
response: 75; km/h
